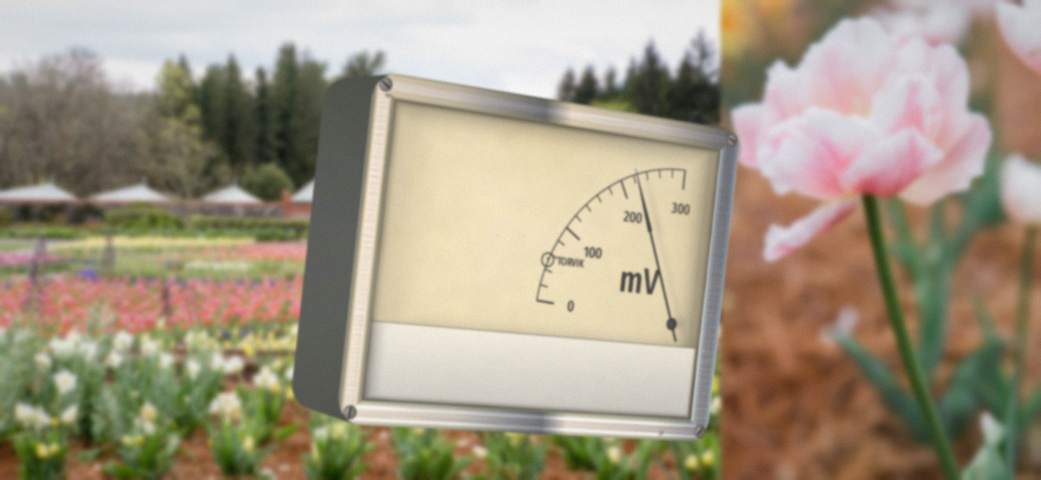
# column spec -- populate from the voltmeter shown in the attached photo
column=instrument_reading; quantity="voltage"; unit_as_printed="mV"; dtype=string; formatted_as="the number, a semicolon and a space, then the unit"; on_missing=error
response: 220; mV
